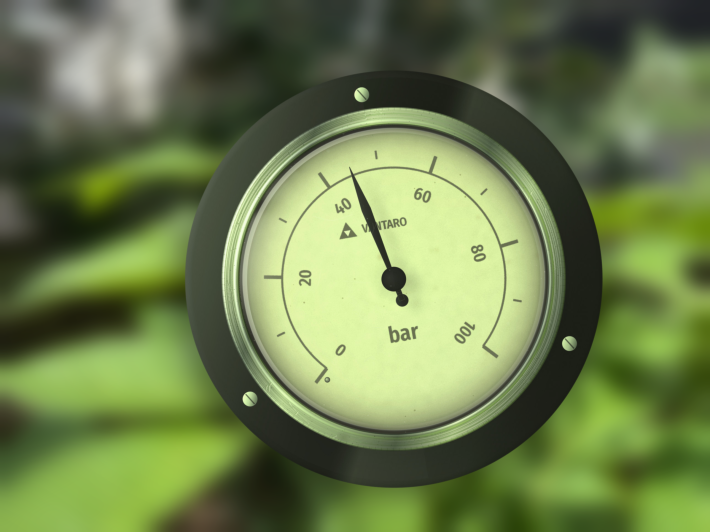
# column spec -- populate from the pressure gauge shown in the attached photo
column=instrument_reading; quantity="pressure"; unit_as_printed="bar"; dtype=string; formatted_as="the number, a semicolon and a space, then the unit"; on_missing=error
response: 45; bar
